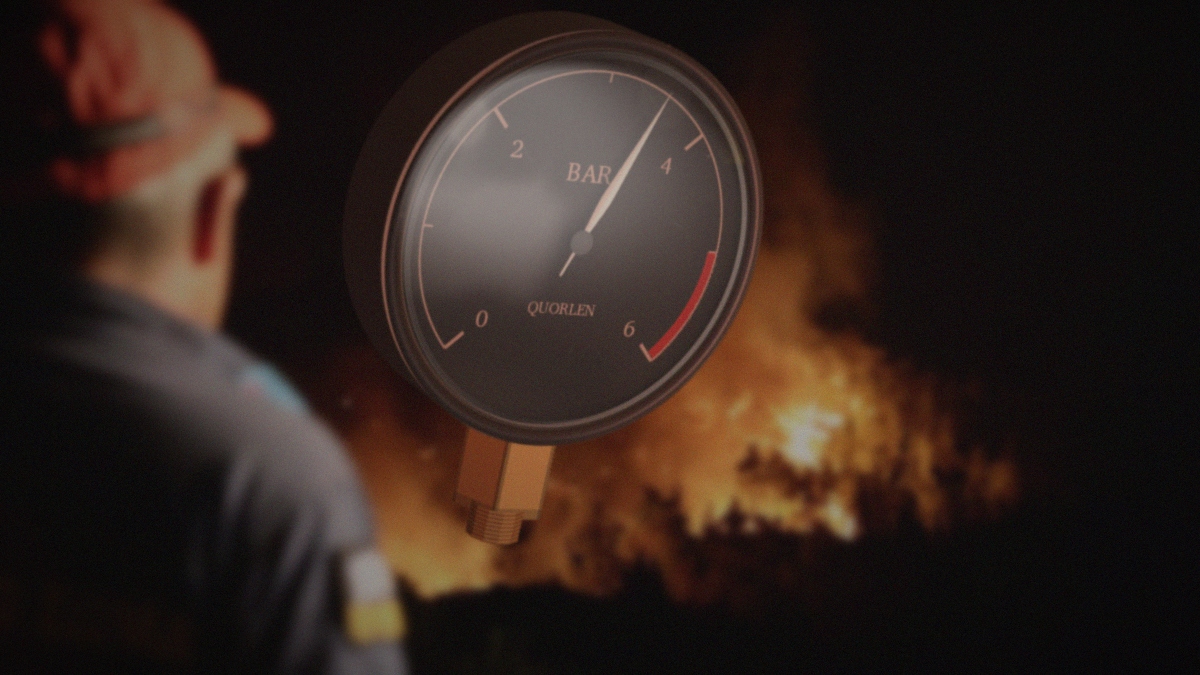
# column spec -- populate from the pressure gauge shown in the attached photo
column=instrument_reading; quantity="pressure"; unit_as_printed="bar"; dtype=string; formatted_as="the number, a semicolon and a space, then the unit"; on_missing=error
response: 3.5; bar
